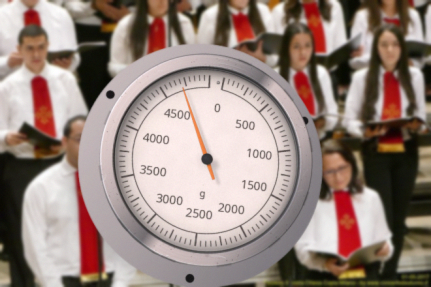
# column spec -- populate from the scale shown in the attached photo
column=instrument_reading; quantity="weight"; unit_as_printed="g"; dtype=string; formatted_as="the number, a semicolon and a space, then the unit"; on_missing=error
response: 4700; g
